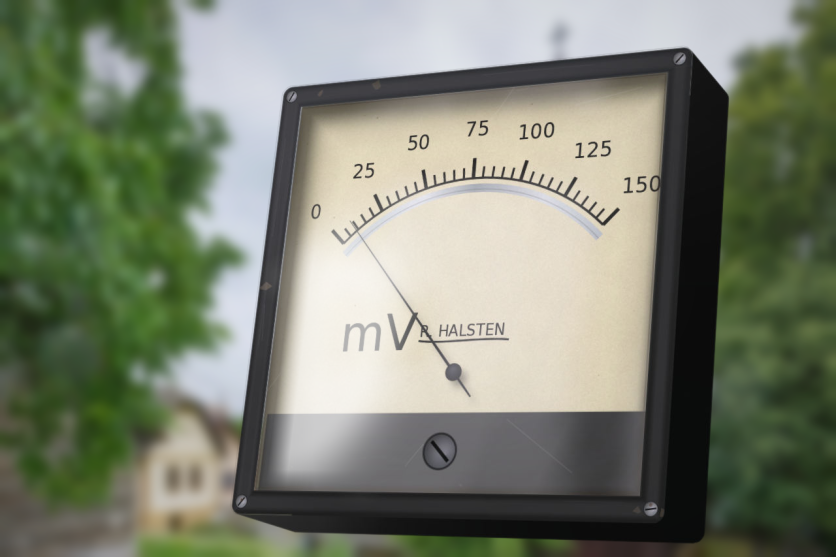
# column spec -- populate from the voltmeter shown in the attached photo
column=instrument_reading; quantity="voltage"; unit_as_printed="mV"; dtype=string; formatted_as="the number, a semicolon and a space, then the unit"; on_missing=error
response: 10; mV
